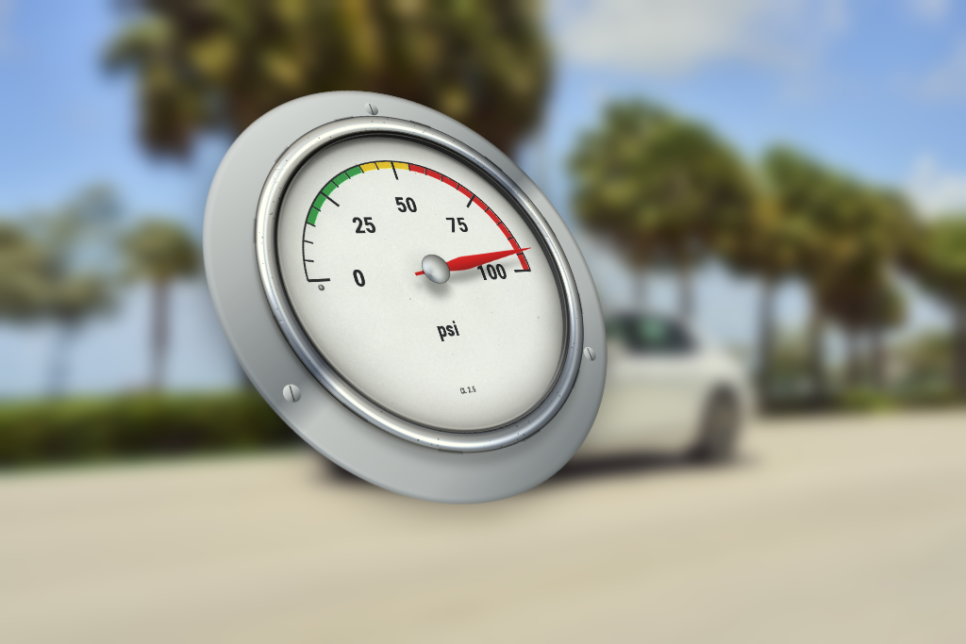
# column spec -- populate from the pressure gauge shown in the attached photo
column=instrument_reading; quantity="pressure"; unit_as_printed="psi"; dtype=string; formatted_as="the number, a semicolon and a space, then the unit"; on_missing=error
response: 95; psi
